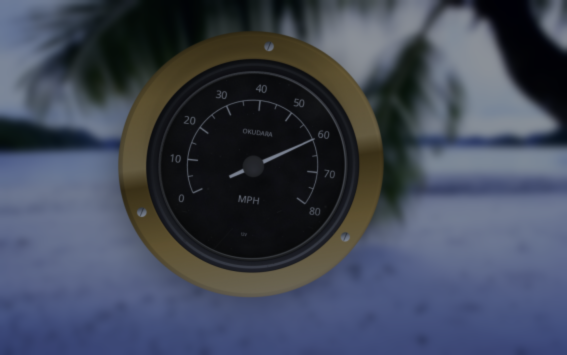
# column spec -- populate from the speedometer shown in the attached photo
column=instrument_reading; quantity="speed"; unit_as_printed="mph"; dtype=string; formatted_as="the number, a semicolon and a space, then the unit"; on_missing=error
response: 60; mph
